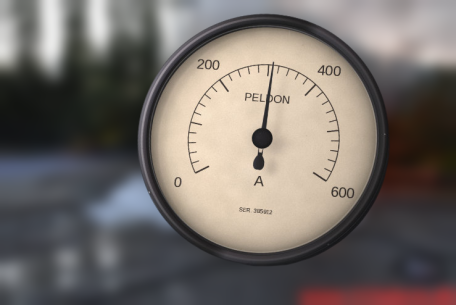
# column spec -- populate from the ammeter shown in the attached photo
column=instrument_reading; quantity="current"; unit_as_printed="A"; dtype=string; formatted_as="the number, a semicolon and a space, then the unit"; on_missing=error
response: 310; A
